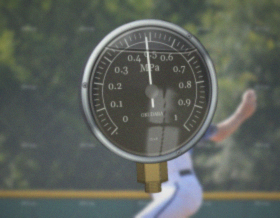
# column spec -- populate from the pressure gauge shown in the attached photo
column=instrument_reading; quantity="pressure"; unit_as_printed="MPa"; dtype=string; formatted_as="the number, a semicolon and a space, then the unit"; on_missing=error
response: 0.48; MPa
